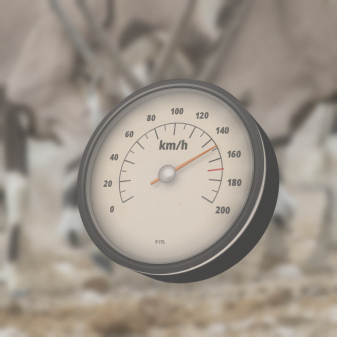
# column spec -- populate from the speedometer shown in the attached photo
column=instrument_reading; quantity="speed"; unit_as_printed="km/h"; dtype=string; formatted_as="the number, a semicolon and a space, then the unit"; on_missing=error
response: 150; km/h
